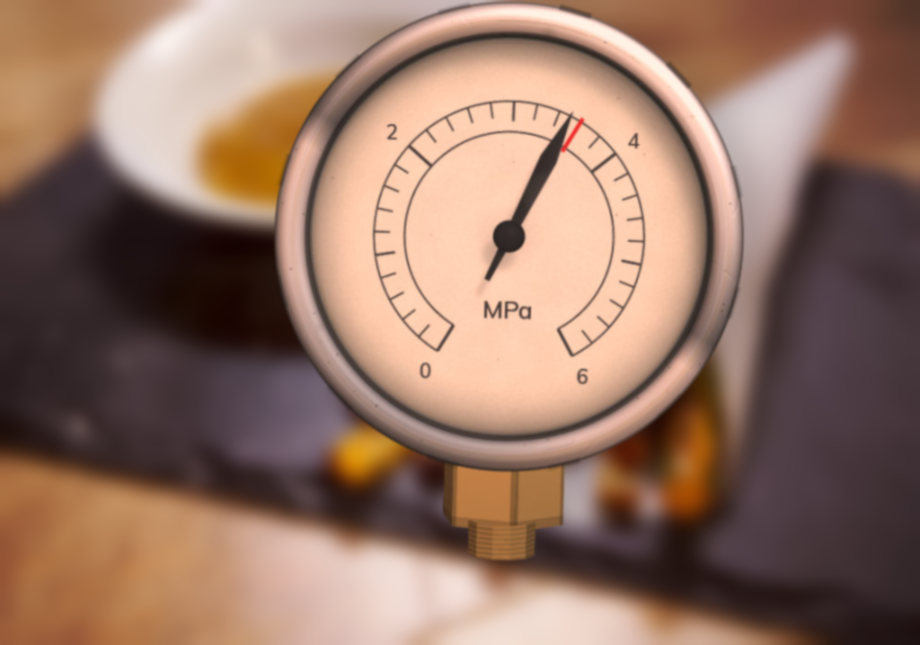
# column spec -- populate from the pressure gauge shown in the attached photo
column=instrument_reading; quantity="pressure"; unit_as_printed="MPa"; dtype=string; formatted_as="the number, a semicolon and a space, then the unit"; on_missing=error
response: 3.5; MPa
